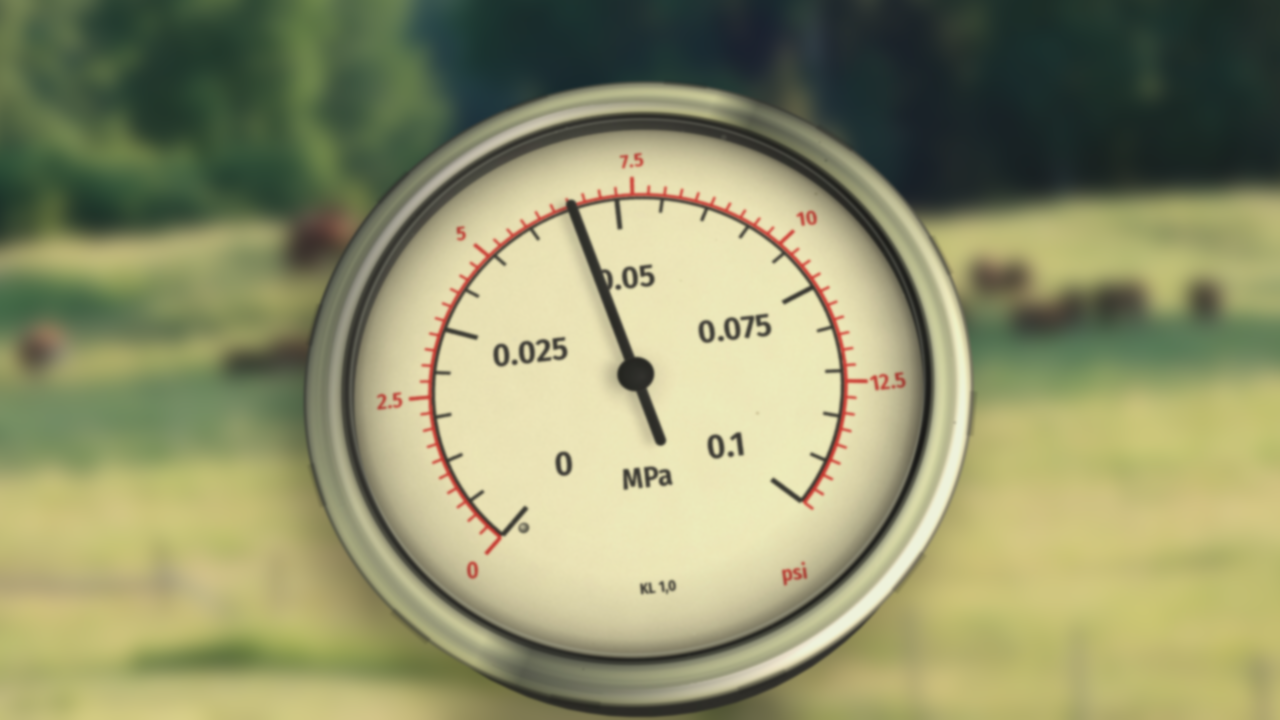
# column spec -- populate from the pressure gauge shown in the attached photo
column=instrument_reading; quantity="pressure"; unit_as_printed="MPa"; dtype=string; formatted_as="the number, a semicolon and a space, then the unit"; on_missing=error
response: 0.045; MPa
